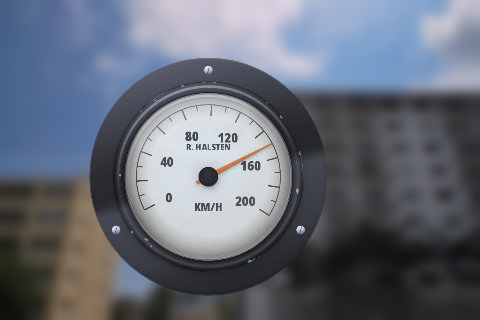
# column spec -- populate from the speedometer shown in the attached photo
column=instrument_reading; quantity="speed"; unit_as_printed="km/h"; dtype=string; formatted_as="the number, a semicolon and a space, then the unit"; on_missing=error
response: 150; km/h
